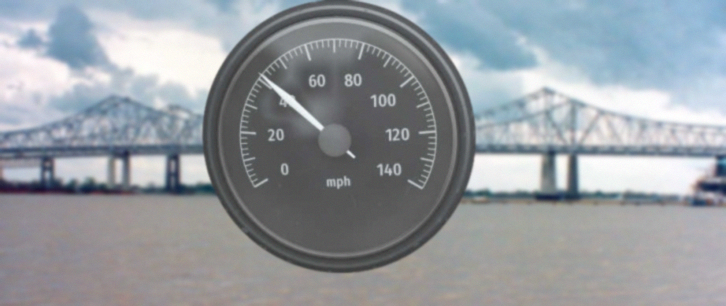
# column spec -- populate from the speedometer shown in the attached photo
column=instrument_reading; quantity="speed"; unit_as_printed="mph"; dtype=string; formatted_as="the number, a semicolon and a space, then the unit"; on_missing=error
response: 42; mph
